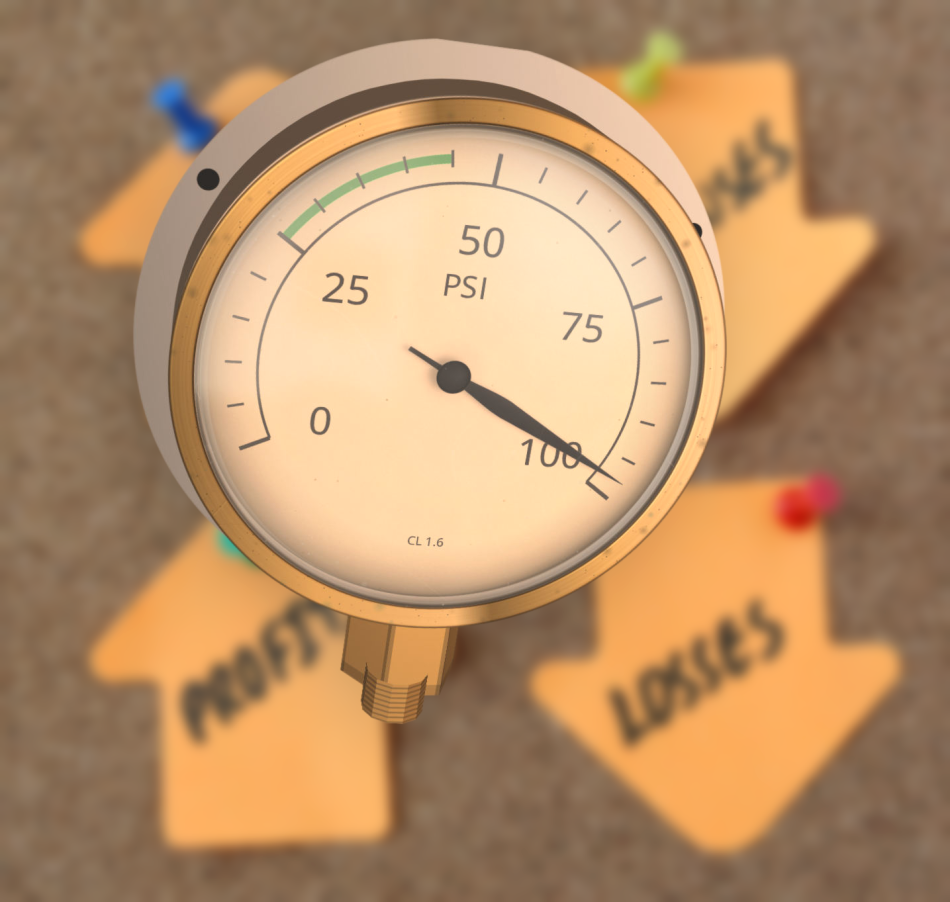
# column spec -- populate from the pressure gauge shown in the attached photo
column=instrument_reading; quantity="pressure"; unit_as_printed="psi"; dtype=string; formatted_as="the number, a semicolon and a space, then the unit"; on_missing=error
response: 97.5; psi
